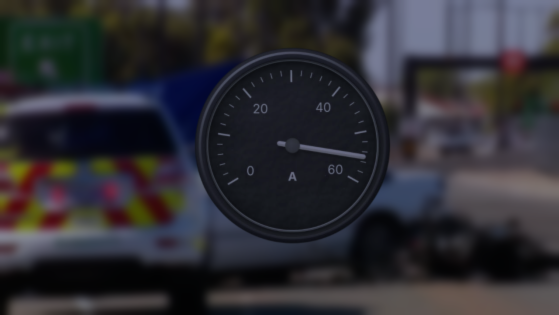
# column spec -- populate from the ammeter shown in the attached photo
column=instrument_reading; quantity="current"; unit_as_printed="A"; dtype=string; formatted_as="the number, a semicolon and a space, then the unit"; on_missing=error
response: 55; A
